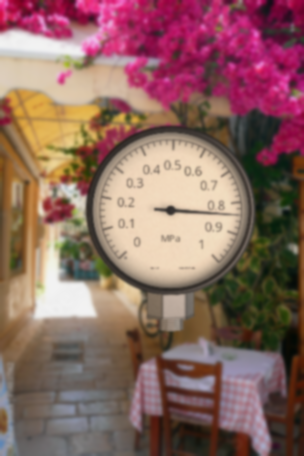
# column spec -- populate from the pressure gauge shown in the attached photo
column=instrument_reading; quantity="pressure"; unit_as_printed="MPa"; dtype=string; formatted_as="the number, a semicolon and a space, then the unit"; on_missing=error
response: 0.84; MPa
